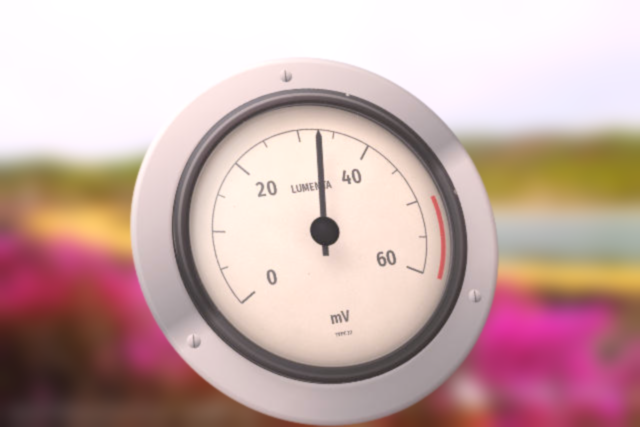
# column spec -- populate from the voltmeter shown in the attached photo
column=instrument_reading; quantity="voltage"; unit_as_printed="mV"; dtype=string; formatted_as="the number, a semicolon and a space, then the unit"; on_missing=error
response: 32.5; mV
